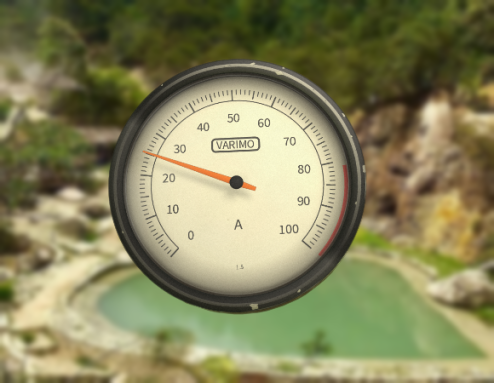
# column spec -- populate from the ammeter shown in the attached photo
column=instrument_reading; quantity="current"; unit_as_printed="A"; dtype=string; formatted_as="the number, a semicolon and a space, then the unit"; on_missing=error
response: 25; A
